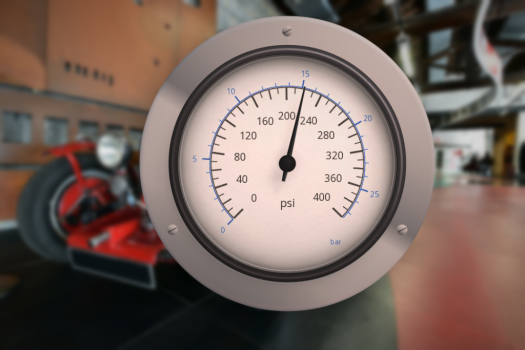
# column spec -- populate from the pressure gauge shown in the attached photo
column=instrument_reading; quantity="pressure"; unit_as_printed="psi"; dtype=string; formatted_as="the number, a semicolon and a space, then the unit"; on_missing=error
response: 220; psi
